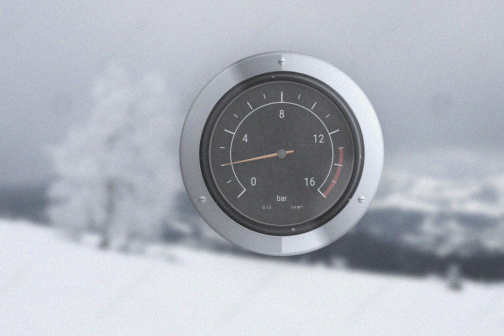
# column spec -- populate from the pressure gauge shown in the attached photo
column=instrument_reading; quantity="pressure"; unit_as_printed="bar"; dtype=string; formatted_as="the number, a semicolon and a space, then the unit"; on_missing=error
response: 2; bar
